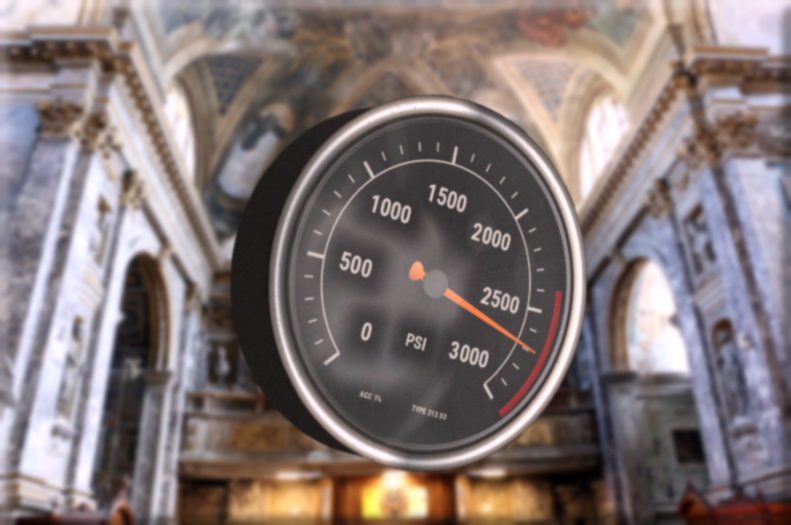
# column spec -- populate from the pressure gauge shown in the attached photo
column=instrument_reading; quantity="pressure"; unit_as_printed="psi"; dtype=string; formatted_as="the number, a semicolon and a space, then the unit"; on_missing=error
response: 2700; psi
